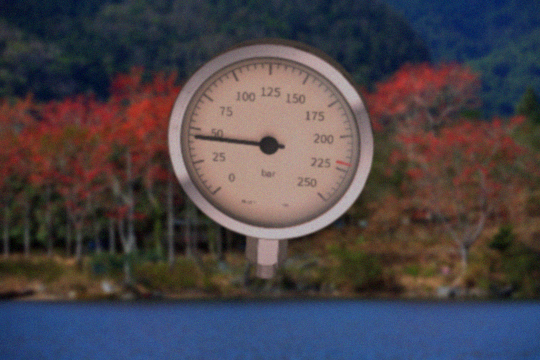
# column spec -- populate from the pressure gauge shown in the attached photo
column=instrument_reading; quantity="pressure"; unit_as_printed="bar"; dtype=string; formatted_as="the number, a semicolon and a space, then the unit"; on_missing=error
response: 45; bar
